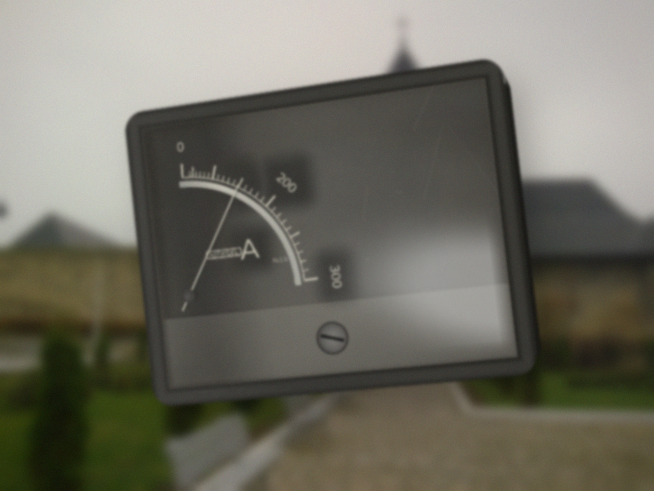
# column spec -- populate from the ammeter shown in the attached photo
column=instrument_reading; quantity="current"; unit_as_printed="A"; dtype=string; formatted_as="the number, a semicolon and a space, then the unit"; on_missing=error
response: 150; A
